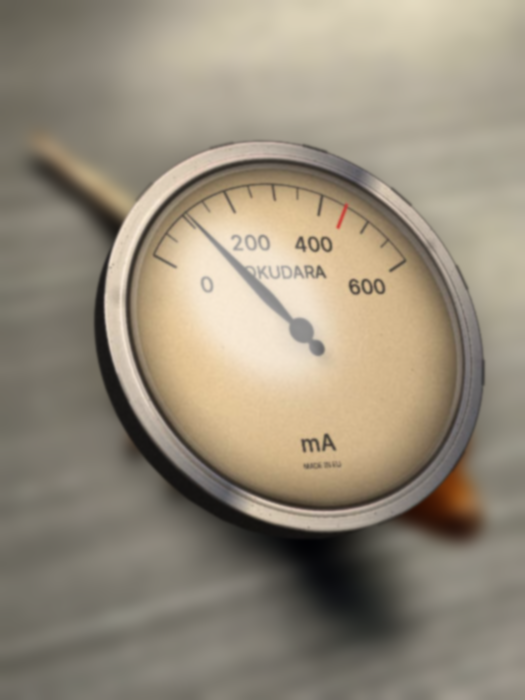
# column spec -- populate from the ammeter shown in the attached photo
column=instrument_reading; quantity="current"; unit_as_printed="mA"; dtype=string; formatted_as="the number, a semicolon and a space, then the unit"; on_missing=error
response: 100; mA
